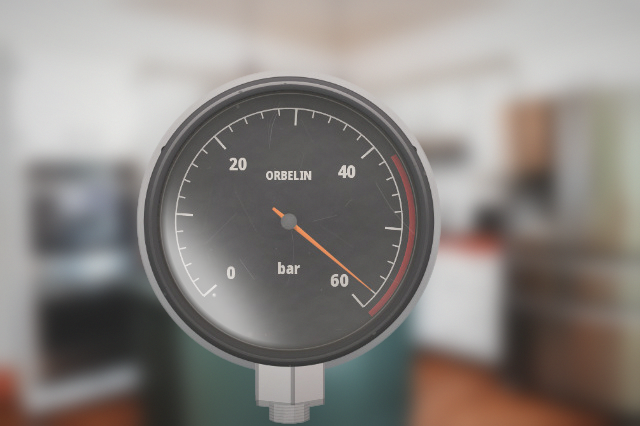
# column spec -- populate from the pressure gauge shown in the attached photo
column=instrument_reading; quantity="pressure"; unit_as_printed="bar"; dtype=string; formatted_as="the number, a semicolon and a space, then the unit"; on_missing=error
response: 58; bar
